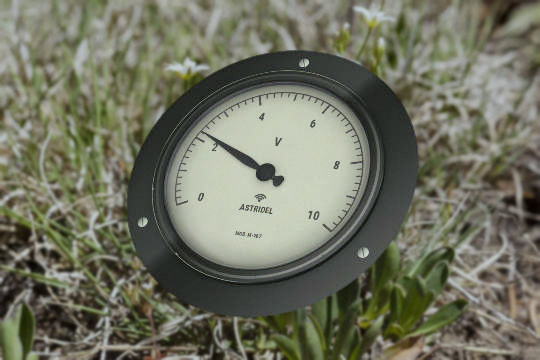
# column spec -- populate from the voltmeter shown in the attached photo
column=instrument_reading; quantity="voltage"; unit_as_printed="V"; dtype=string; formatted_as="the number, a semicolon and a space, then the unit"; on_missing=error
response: 2.2; V
